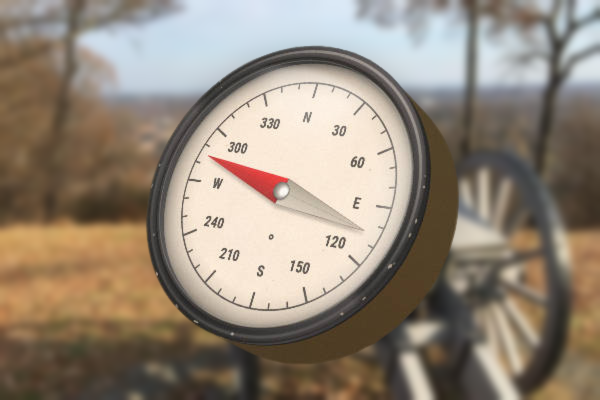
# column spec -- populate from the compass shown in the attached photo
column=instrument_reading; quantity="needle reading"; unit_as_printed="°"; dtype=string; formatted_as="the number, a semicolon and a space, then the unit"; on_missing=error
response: 285; °
